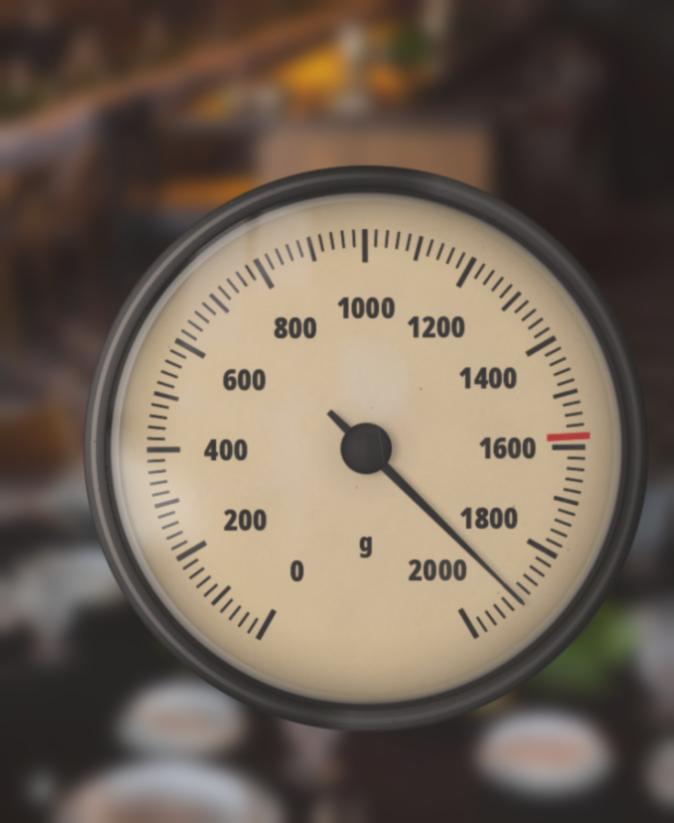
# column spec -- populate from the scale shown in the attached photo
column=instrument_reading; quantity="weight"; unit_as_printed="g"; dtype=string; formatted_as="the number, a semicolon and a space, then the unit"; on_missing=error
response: 1900; g
